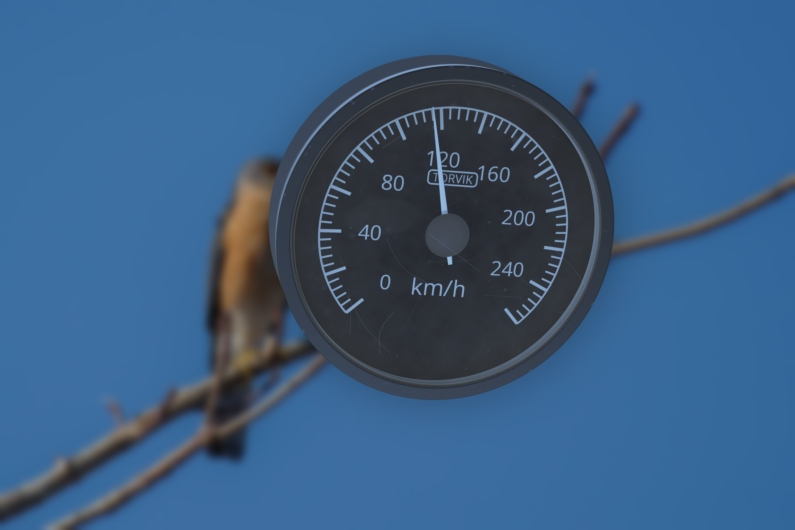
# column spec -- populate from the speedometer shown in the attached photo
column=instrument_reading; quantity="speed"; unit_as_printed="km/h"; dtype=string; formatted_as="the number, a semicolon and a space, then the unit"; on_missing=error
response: 116; km/h
